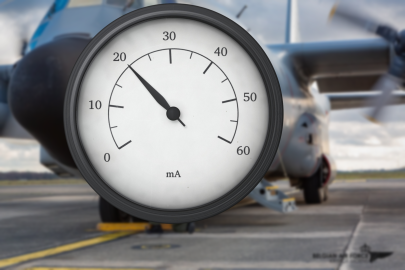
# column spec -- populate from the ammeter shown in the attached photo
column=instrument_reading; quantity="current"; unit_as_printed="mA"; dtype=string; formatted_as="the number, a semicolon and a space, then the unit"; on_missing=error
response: 20; mA
